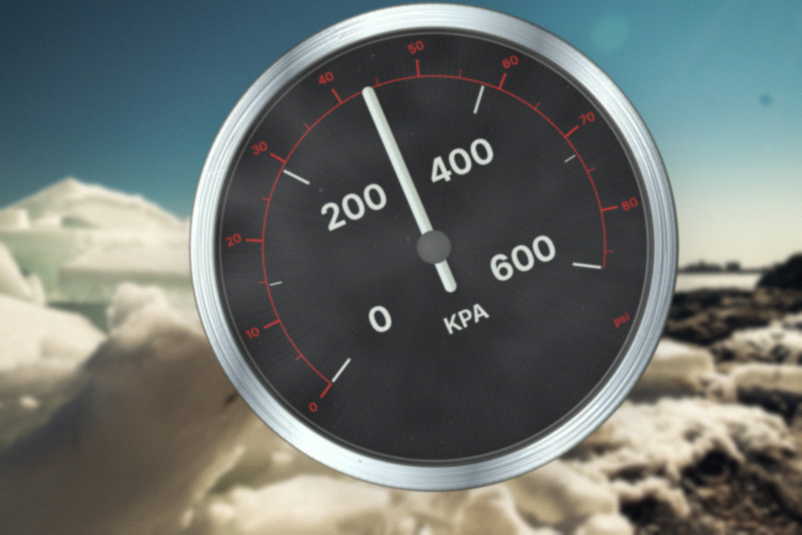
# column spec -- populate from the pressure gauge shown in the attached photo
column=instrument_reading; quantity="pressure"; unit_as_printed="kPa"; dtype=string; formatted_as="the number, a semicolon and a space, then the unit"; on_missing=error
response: 300; kPa
